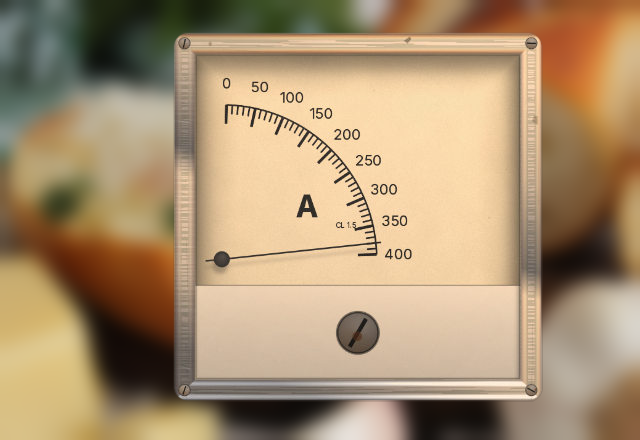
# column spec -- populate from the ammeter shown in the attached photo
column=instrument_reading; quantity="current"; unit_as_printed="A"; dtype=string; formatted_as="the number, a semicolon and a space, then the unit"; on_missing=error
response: 380; A
